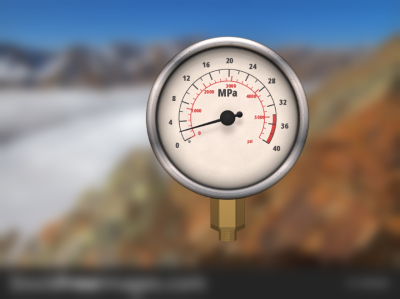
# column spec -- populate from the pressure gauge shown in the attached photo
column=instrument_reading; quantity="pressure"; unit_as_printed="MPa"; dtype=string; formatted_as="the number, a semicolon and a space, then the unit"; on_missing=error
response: 2; MPa
